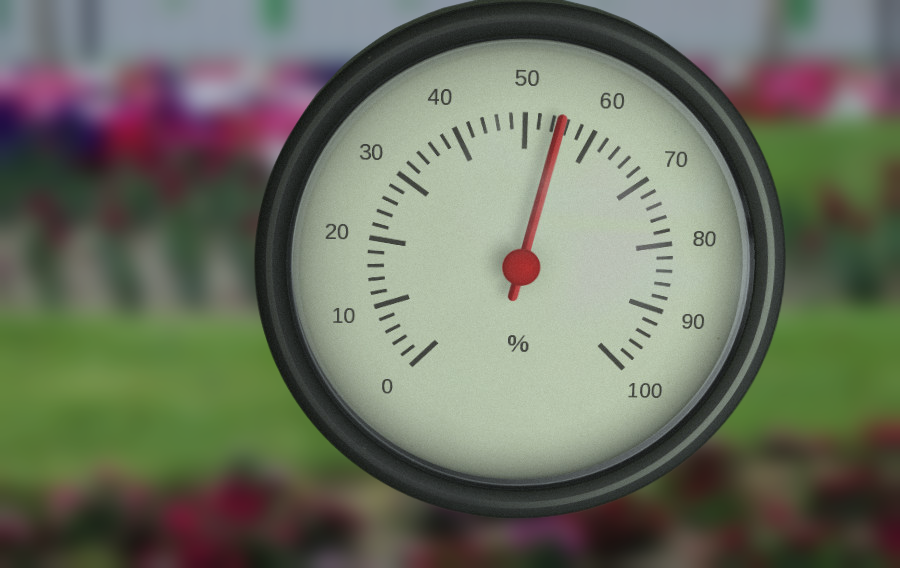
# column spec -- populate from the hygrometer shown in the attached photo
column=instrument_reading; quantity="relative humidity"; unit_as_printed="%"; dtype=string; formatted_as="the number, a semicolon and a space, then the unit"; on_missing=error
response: 55; %
